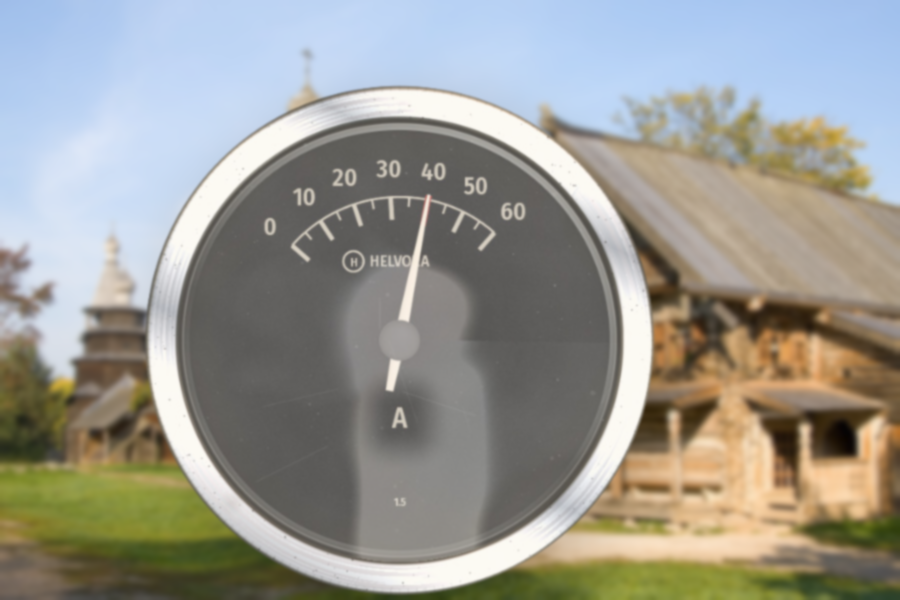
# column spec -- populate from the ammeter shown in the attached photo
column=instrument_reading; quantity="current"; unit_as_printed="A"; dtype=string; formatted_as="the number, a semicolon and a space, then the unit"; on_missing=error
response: 40; A
